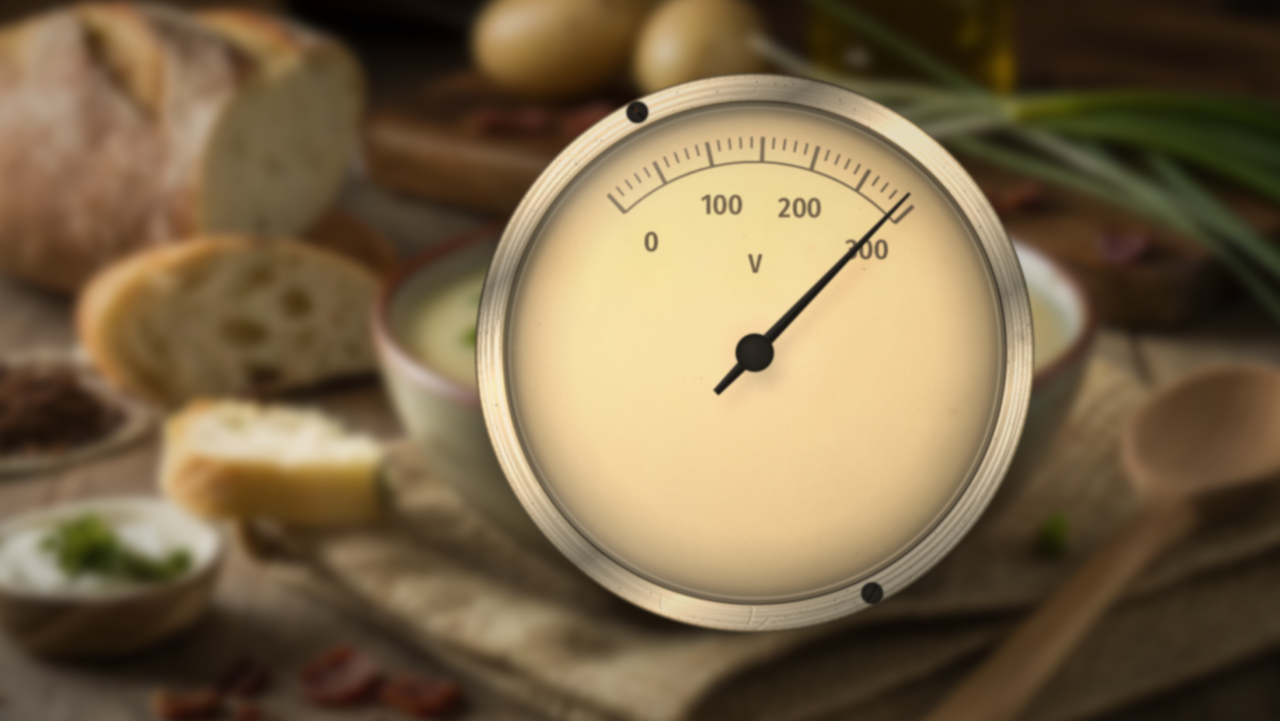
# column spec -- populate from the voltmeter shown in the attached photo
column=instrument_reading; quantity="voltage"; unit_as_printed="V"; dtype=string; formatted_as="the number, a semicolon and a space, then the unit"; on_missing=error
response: 290; V
